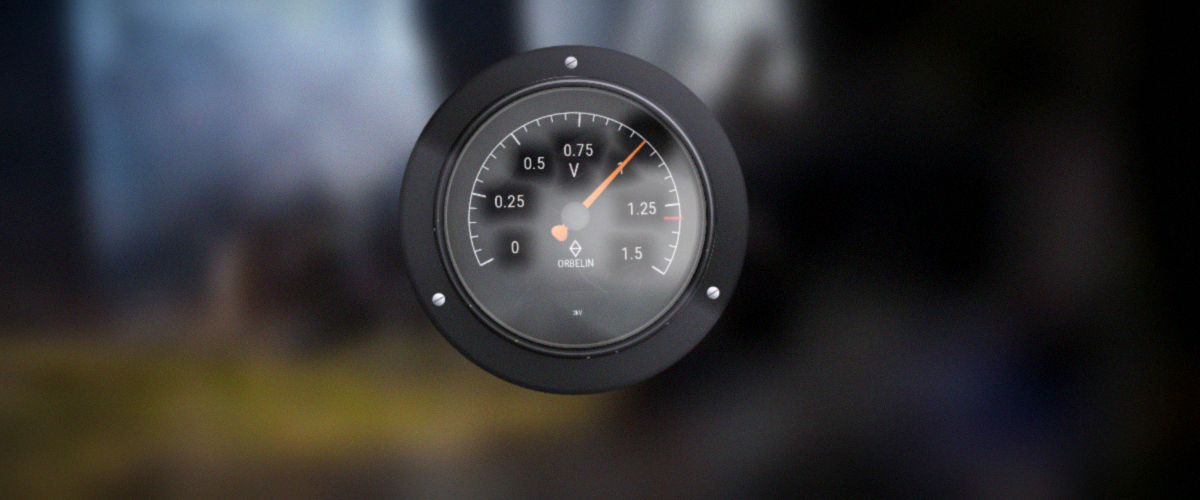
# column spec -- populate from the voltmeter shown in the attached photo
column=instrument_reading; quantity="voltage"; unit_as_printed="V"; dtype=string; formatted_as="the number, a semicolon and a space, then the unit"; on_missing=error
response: 1; V
